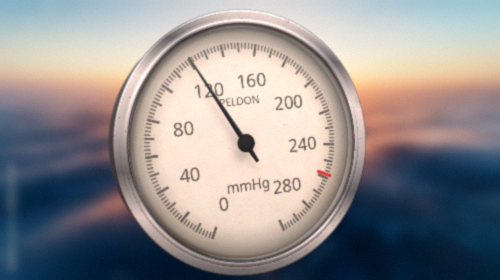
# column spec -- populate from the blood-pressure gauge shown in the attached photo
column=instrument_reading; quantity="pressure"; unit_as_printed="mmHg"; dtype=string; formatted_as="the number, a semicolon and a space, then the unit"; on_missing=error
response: 120; mmHg
